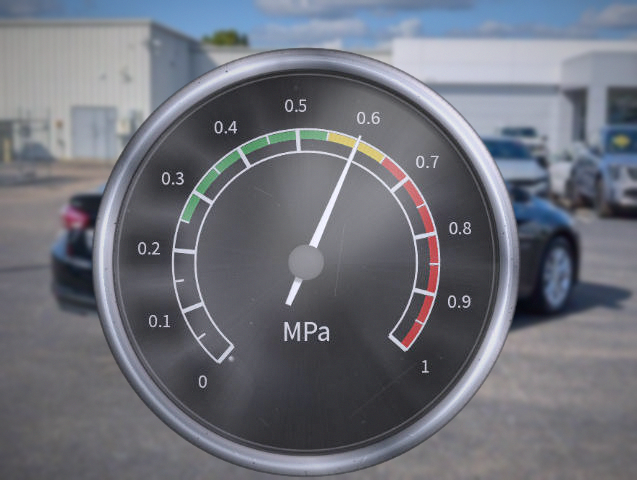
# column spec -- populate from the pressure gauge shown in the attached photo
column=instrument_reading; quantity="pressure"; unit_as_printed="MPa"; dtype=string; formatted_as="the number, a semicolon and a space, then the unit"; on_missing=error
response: 0.6; MPa
